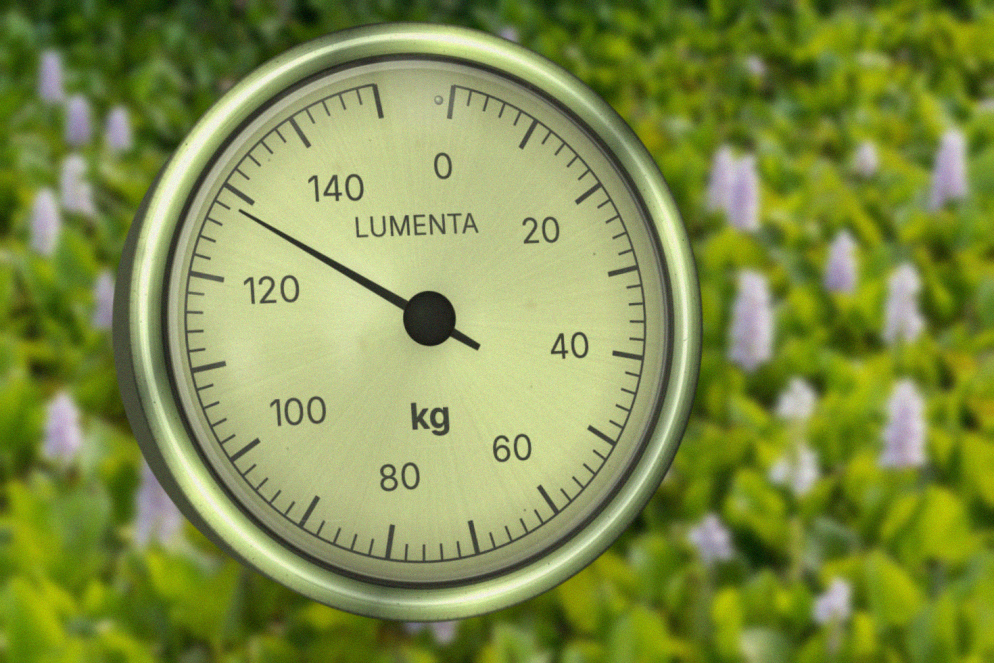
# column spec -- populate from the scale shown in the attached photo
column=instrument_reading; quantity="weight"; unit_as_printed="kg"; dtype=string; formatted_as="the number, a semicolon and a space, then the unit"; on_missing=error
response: 128; kg
